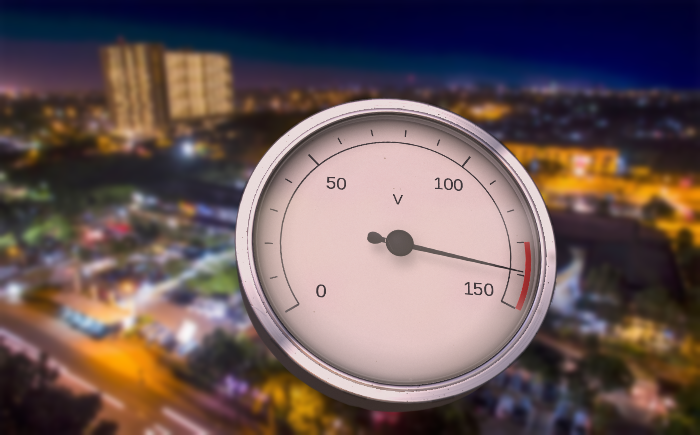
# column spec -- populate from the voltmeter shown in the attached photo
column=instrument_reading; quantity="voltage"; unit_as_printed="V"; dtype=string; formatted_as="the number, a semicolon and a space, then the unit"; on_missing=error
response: 140; V
